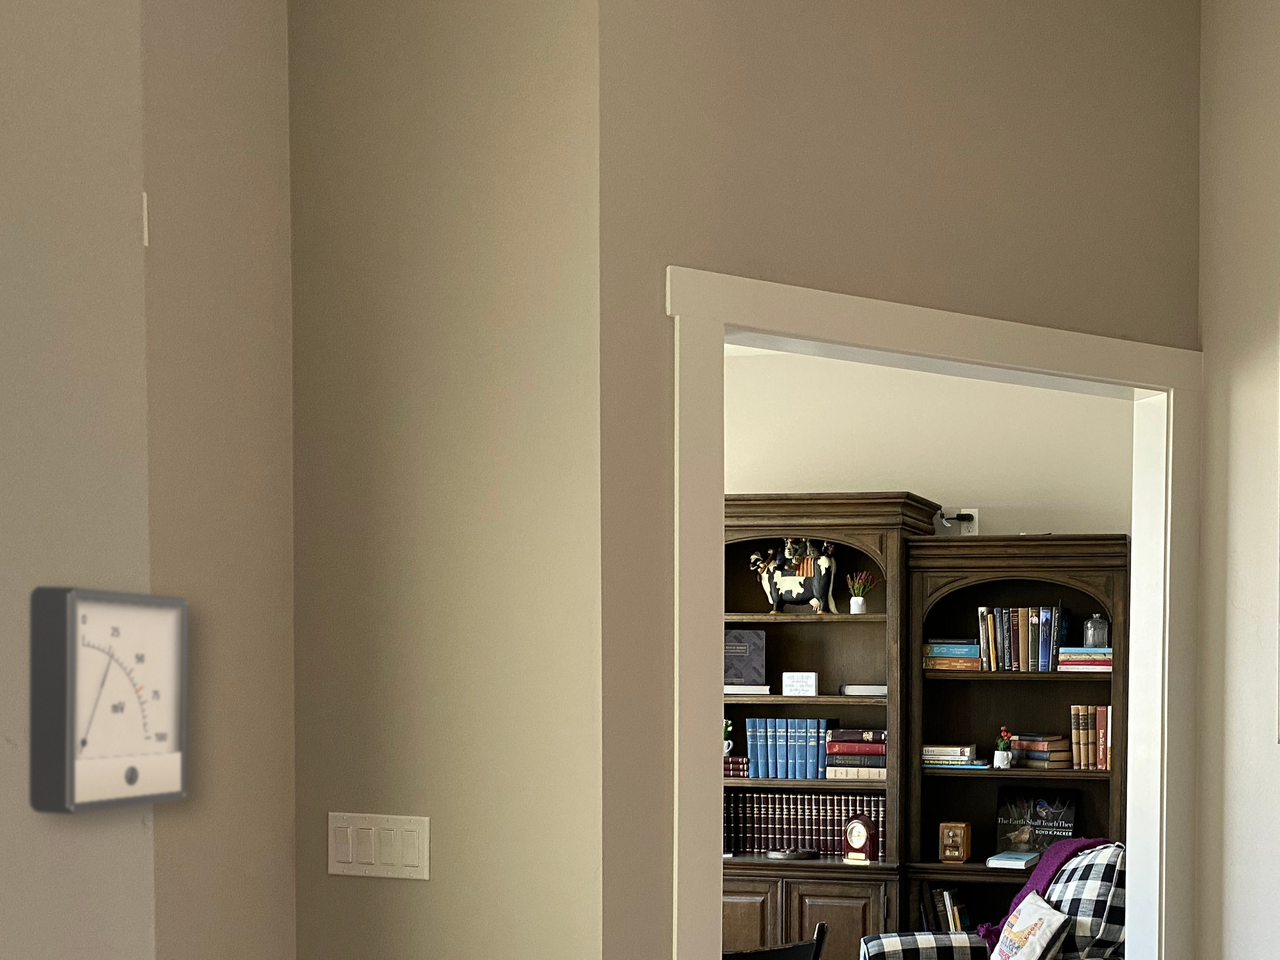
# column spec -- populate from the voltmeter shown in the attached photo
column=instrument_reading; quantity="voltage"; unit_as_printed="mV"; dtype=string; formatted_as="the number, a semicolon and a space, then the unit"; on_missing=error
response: 25; mV
